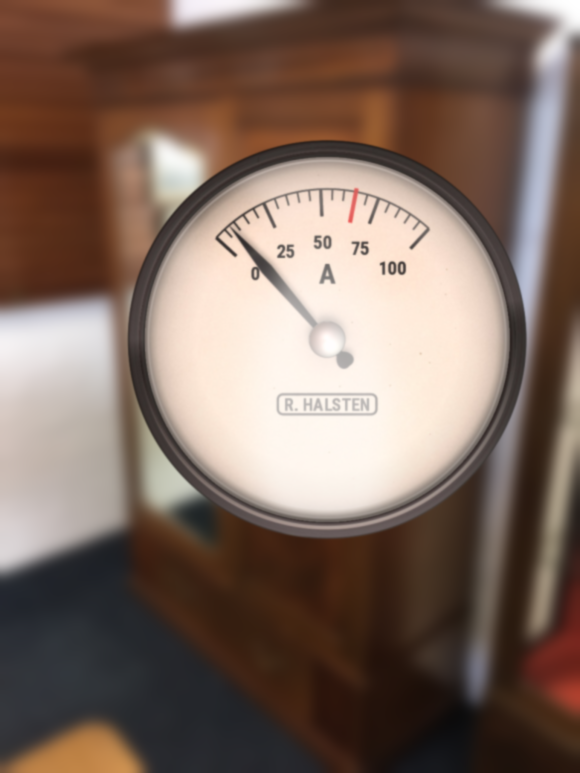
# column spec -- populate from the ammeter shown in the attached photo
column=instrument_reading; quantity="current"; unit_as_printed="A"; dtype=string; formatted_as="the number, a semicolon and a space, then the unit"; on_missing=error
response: 7.5; A
